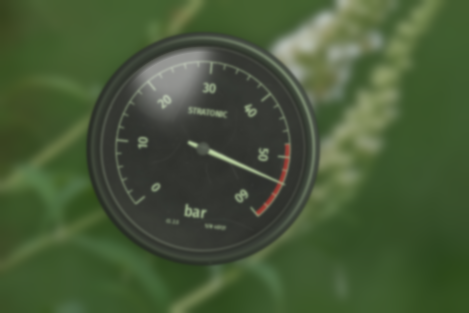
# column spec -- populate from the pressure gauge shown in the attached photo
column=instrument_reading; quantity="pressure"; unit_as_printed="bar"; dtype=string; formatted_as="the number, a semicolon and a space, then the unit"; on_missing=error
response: 54; bar
